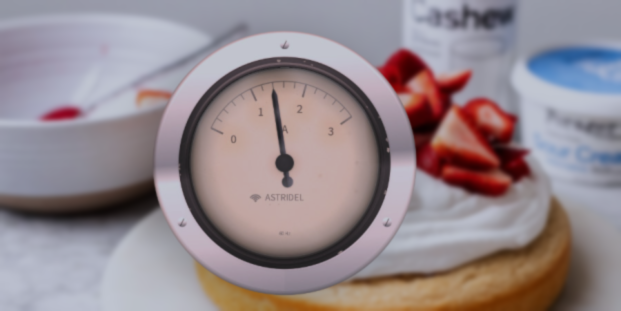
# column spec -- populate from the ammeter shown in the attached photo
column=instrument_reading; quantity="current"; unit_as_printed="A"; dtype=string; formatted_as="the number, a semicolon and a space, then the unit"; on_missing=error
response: 1.4; A
